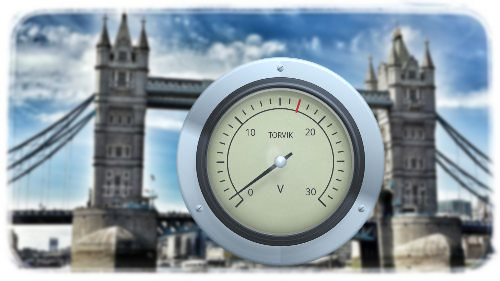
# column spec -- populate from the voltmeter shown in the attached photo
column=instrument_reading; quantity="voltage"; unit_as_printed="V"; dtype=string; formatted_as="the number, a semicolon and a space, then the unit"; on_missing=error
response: 1; V
